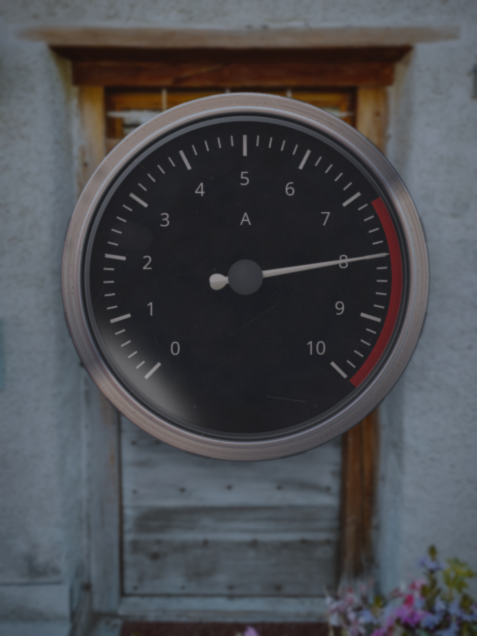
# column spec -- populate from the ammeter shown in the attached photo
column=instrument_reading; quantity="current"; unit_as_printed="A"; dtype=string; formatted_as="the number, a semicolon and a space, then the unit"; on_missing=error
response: 8; A
